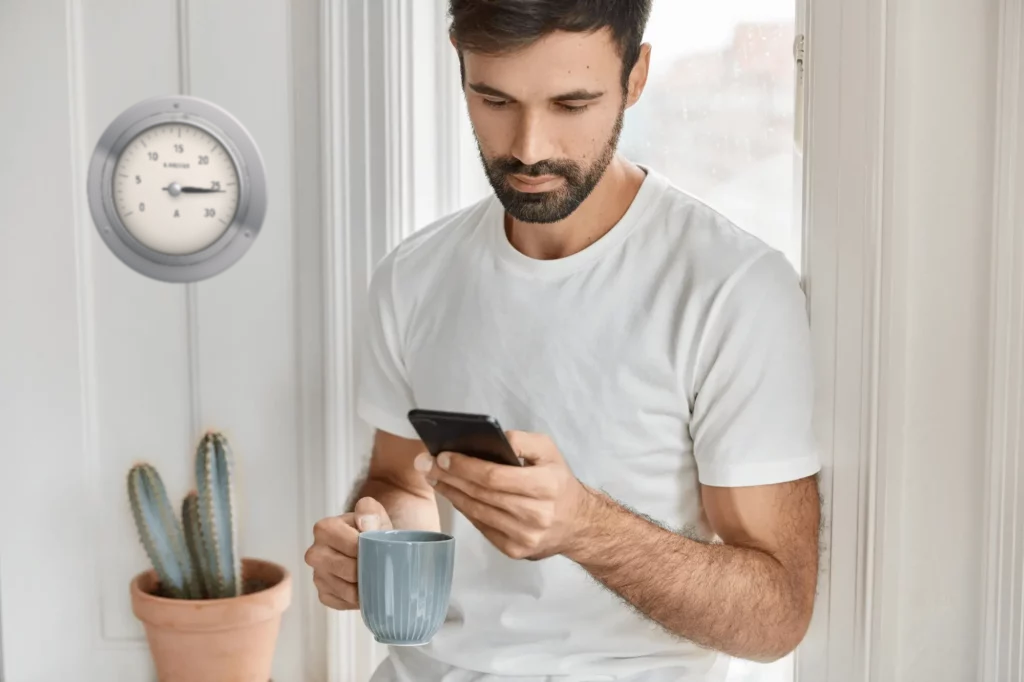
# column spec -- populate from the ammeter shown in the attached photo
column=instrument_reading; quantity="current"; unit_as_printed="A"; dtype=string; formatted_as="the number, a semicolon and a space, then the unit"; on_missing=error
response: 26; A
